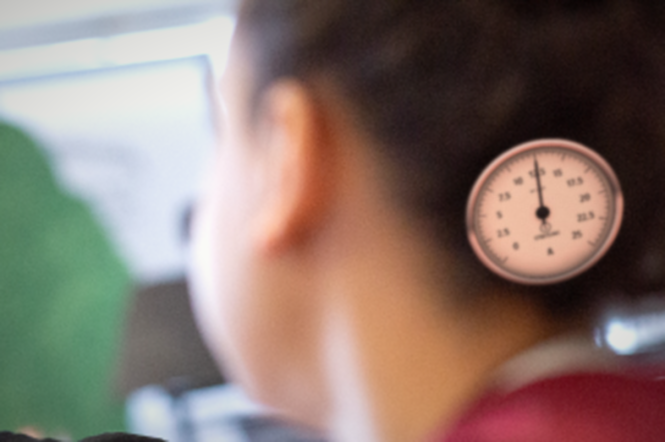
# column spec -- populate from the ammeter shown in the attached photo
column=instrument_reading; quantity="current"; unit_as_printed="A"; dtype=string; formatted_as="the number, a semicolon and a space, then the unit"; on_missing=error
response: 12.5; A
